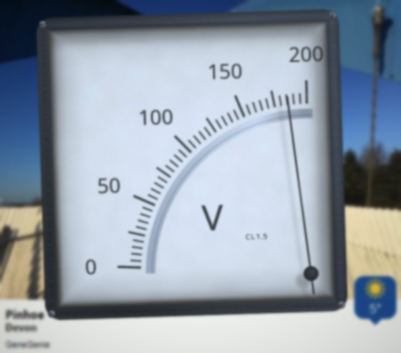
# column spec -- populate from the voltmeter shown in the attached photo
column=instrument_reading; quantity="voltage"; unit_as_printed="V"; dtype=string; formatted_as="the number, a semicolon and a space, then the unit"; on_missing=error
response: 185; V
